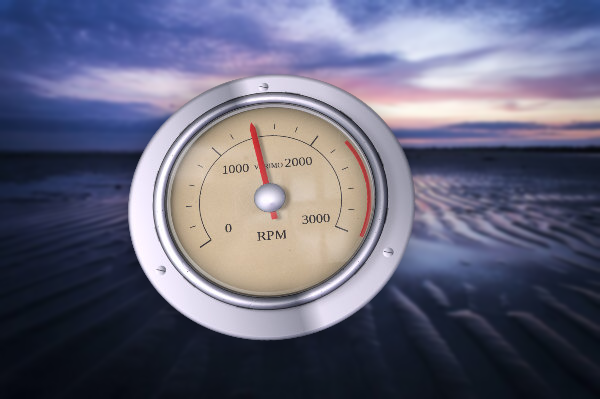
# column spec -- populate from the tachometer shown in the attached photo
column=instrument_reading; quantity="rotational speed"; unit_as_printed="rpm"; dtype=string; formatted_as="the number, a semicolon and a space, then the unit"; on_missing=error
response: 1400; rpm
